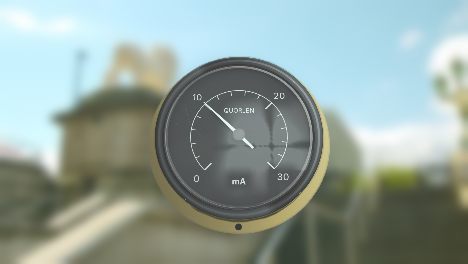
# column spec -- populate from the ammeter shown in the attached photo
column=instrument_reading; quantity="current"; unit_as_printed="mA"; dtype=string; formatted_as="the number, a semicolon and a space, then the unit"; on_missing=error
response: 10; mA
